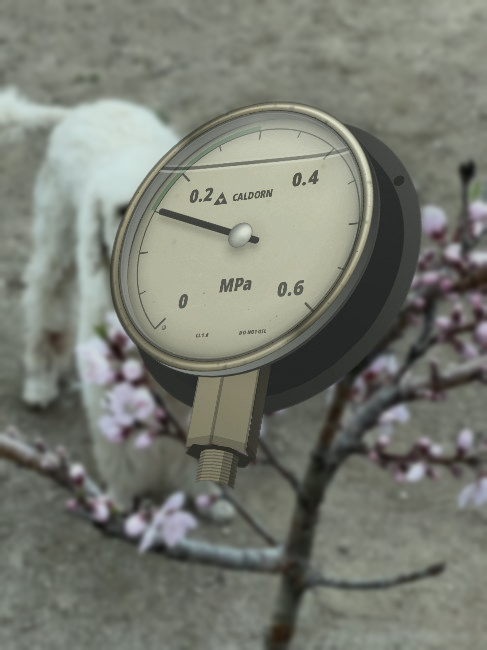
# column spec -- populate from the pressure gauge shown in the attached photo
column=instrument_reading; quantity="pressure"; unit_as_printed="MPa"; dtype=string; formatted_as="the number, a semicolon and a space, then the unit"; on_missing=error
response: 0.15; MPa
